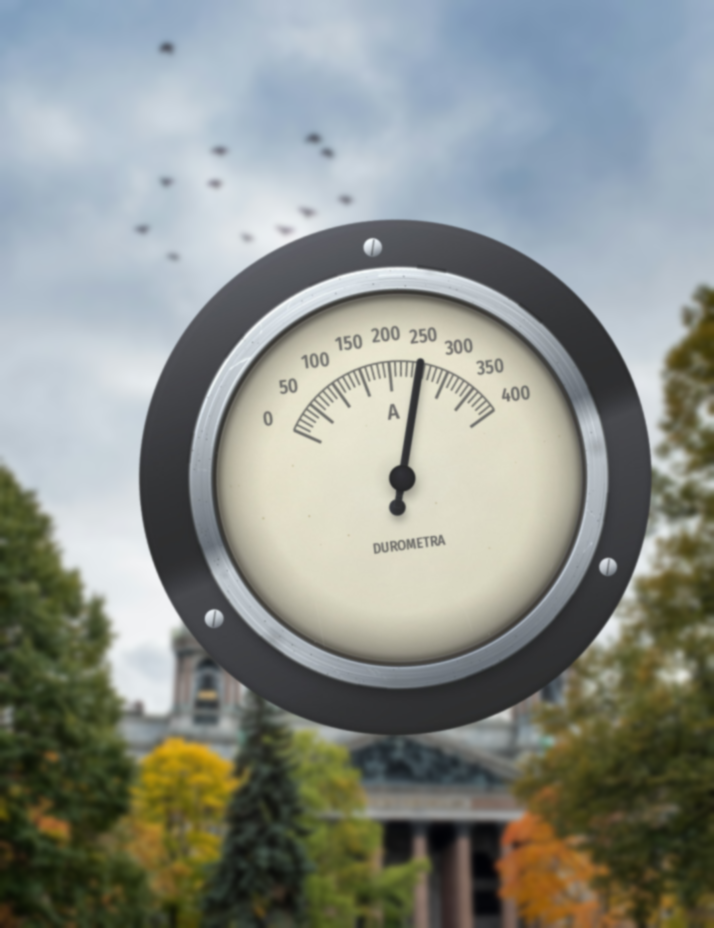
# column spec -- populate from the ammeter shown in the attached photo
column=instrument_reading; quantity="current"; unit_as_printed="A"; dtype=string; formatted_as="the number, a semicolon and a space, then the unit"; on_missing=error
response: 250; A
